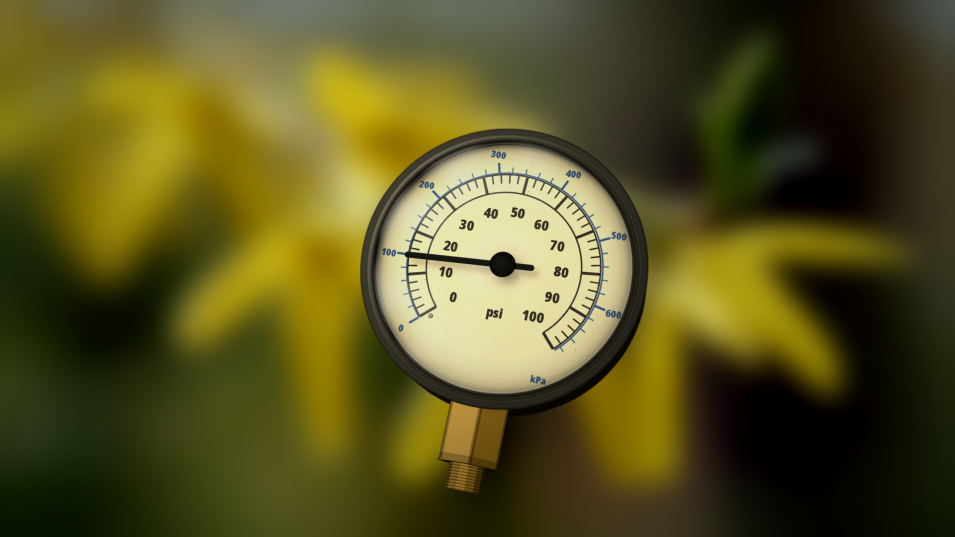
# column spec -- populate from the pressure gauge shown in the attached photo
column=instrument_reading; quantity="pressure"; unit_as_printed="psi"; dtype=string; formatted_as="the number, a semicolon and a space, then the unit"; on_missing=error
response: 14; psi
